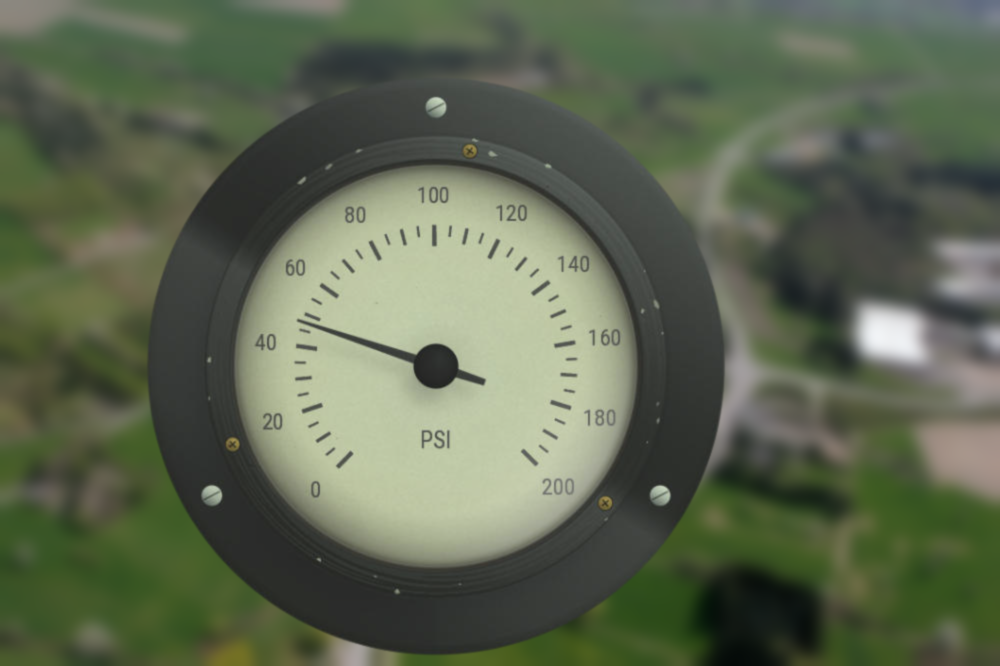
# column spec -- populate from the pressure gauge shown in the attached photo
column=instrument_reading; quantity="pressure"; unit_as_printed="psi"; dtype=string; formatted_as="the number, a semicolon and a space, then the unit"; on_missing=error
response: 47.5; psi
